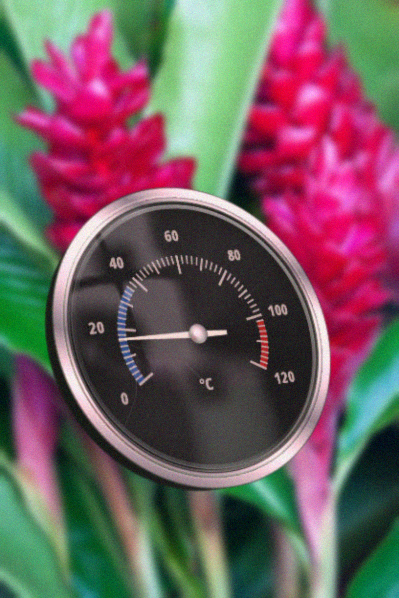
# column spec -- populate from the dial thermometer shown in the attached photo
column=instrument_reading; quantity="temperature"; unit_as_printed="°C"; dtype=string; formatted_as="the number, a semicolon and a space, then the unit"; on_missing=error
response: 16; °C
